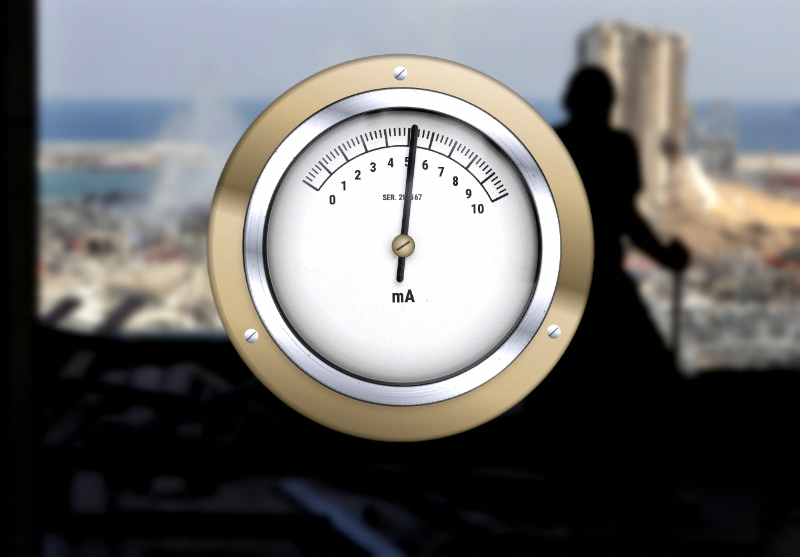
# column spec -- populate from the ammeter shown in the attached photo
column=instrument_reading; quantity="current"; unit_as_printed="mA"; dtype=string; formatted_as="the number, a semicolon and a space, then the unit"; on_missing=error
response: 5.2; mA
